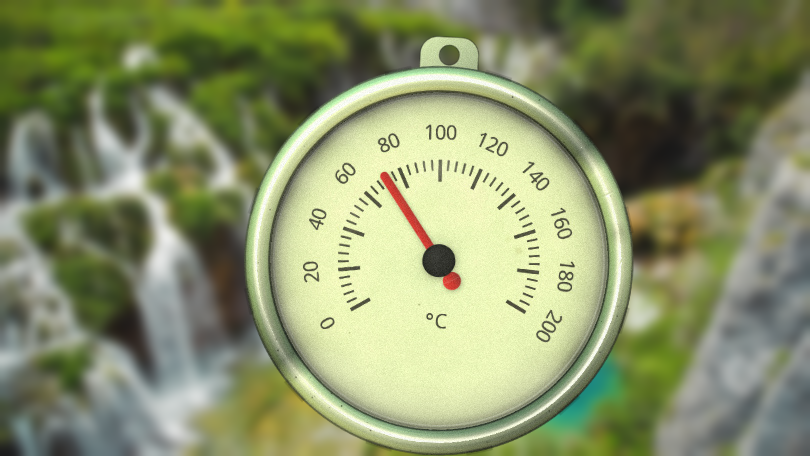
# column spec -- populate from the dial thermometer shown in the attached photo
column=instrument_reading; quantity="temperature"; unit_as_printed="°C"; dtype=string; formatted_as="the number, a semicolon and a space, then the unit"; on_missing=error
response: 72; °C
